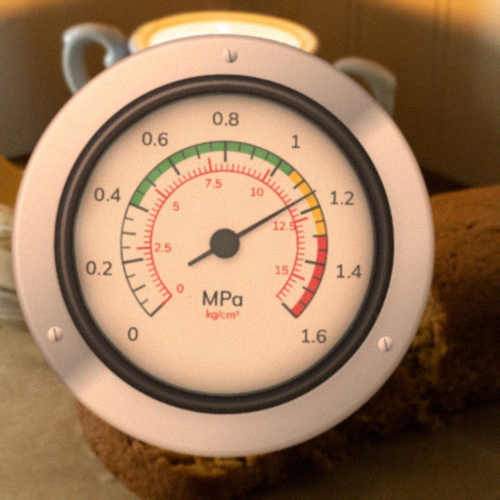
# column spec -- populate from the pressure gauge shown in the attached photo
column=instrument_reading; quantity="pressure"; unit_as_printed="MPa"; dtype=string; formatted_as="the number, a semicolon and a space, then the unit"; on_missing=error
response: 1.15; MPa
